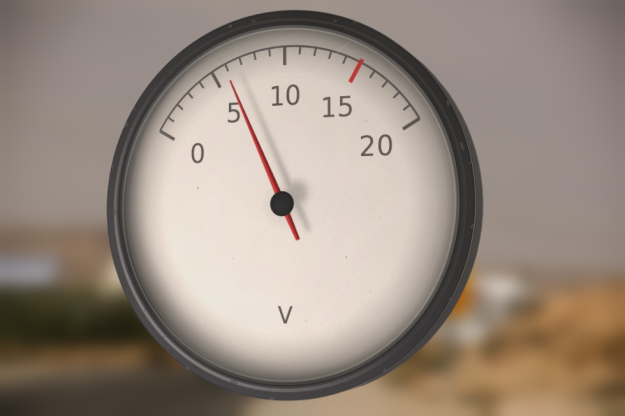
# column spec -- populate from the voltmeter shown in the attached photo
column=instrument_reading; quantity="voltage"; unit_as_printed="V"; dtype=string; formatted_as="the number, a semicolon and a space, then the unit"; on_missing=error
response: 6; V
